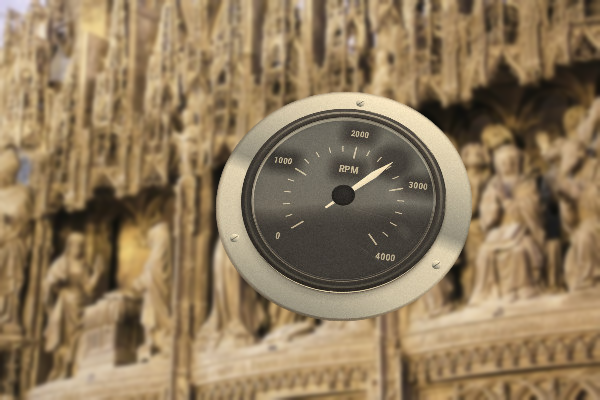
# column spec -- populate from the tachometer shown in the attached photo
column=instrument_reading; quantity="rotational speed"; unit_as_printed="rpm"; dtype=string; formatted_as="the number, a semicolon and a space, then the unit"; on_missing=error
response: 2600; rpm
